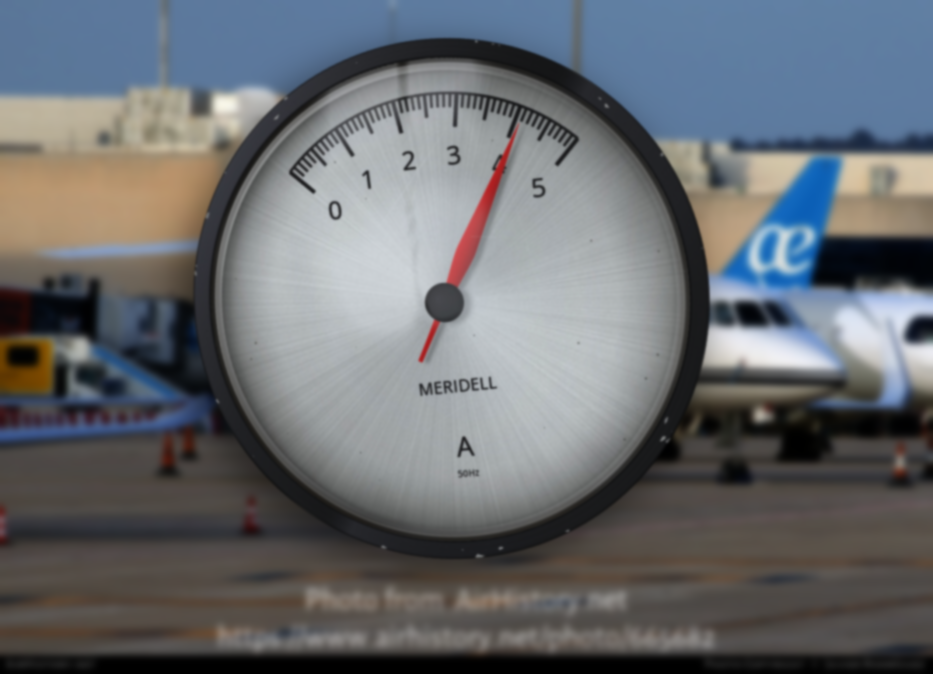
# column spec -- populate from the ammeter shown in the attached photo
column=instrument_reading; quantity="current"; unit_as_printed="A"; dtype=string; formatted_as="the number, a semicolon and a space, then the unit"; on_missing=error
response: 4.1; A
